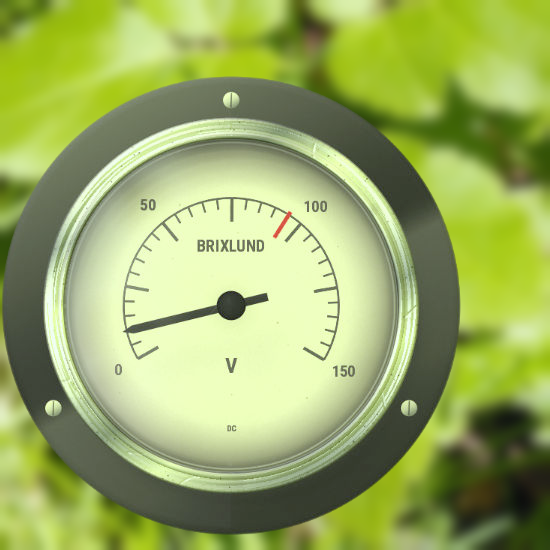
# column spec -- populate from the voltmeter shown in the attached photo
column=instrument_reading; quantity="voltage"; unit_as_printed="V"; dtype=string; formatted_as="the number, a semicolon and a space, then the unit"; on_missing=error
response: 10; V
